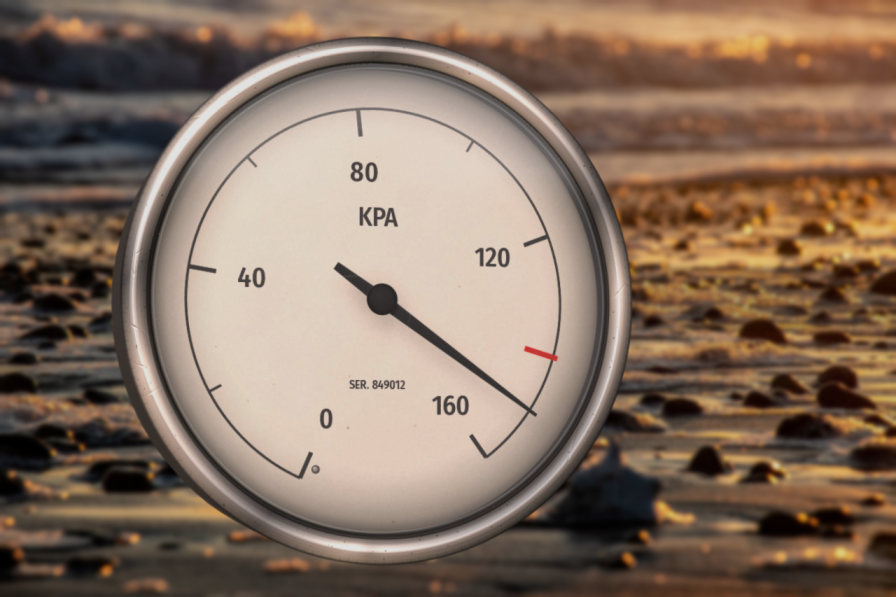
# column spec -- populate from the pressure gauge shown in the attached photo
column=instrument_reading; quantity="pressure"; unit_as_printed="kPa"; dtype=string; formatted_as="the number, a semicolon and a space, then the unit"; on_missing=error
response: 150; kPa
